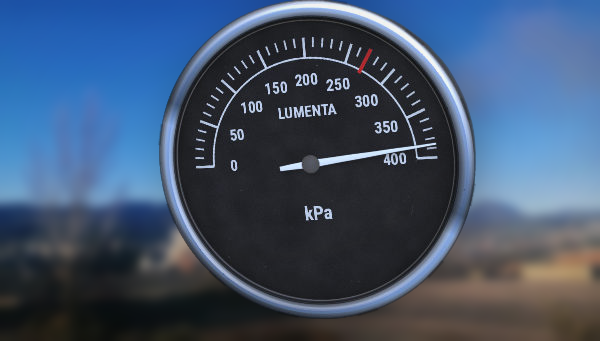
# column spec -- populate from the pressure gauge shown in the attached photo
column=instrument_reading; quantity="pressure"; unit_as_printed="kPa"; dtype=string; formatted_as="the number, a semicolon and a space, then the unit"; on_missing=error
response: 385; kPa
